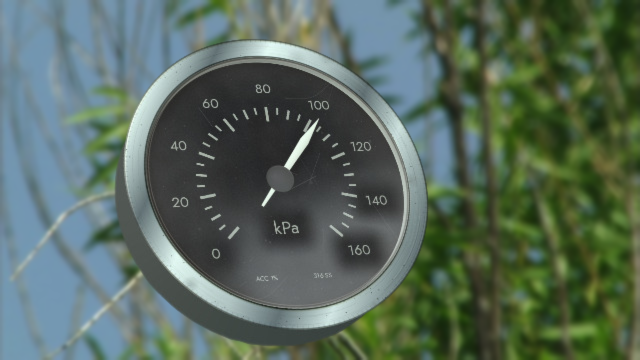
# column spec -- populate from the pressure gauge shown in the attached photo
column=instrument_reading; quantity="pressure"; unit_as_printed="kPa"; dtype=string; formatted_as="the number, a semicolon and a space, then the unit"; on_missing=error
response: 102.5; kPa
